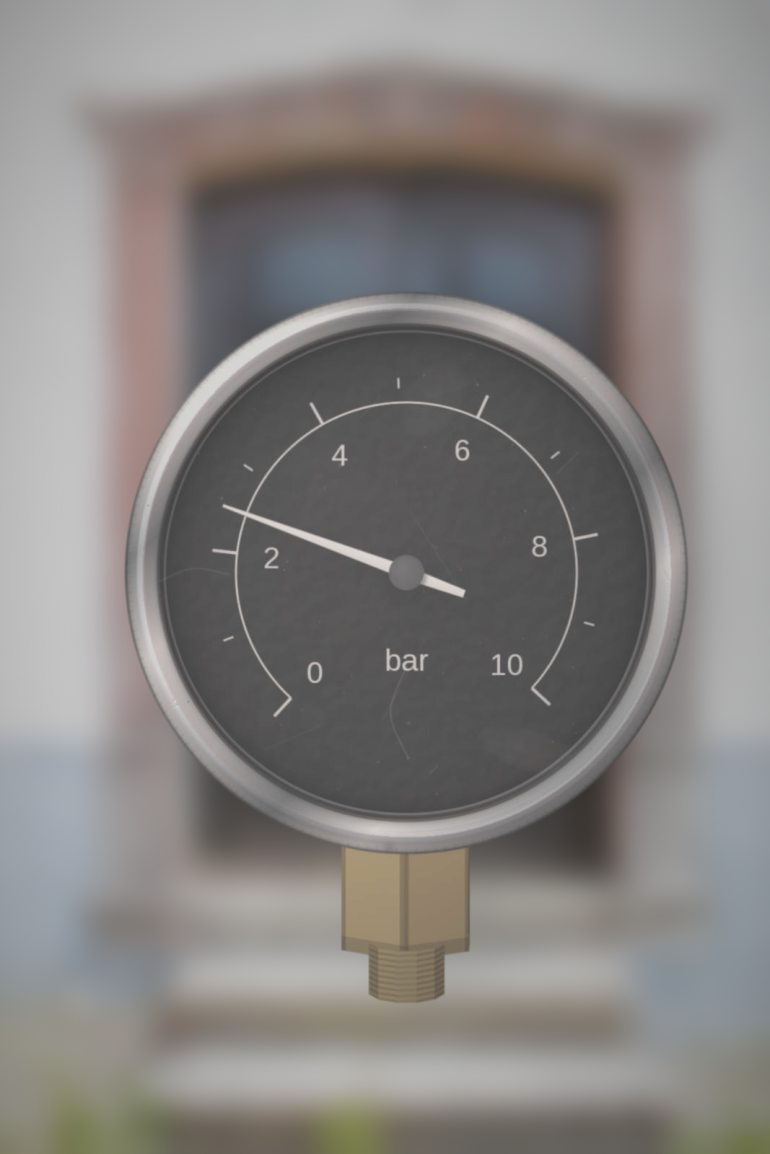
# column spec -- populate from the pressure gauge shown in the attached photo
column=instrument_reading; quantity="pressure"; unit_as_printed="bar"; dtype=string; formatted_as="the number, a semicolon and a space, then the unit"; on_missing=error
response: 2.5; bar
